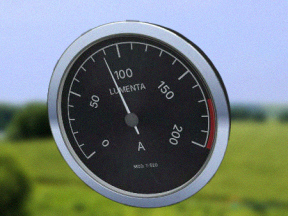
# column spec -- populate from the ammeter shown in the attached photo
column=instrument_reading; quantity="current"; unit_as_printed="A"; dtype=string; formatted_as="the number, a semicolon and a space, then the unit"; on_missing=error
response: 90; A
